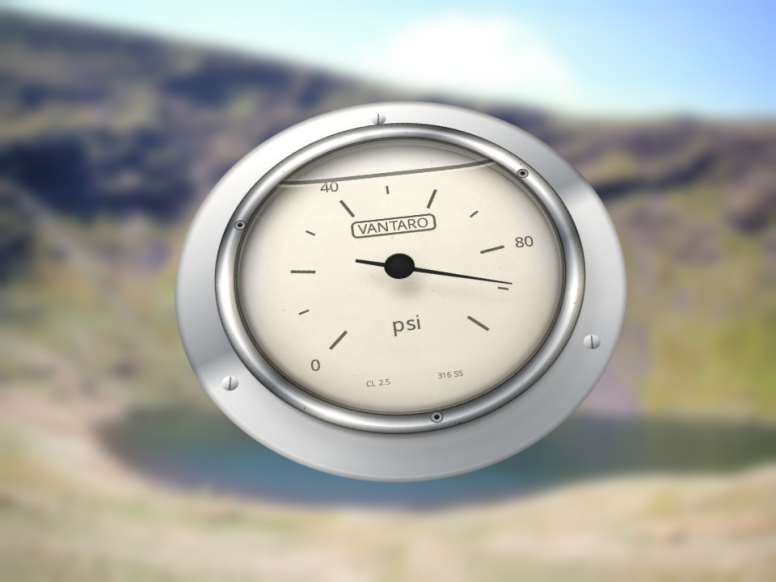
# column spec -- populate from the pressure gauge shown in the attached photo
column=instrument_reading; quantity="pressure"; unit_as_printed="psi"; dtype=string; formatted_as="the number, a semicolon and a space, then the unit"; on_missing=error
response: 90; psi
